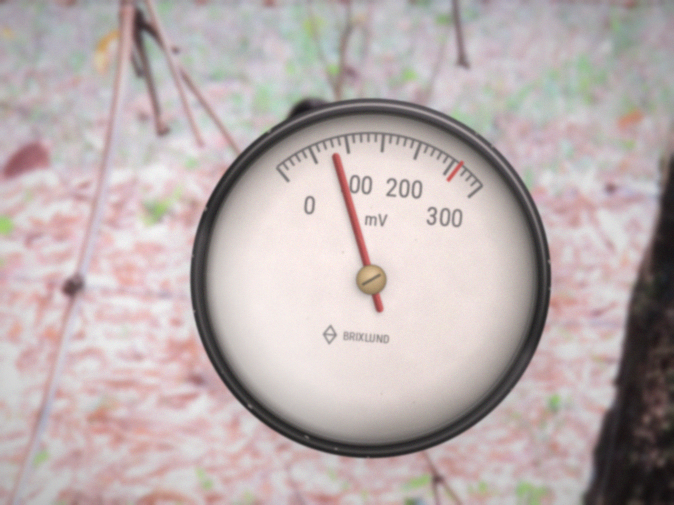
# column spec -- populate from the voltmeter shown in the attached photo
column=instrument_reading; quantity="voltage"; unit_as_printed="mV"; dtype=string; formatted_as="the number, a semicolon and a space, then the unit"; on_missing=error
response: 80; mV
